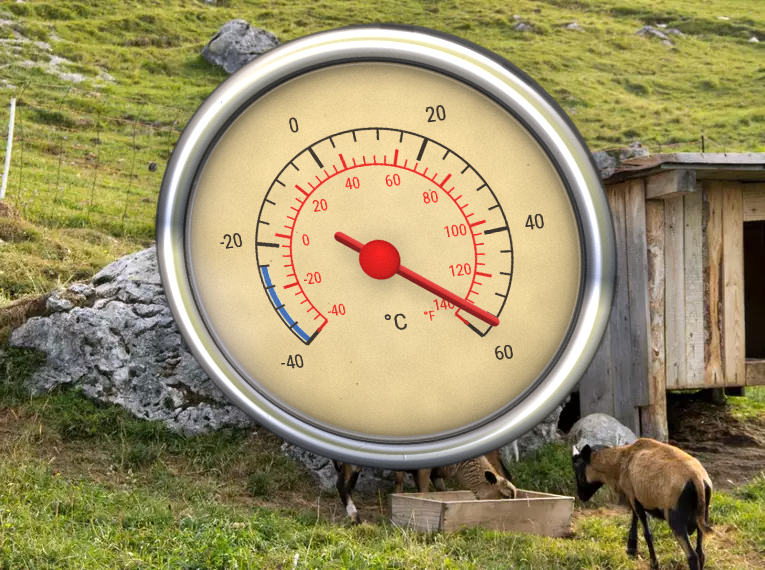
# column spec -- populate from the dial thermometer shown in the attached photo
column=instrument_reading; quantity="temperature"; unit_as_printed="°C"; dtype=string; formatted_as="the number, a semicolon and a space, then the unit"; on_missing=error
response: 56; °C
